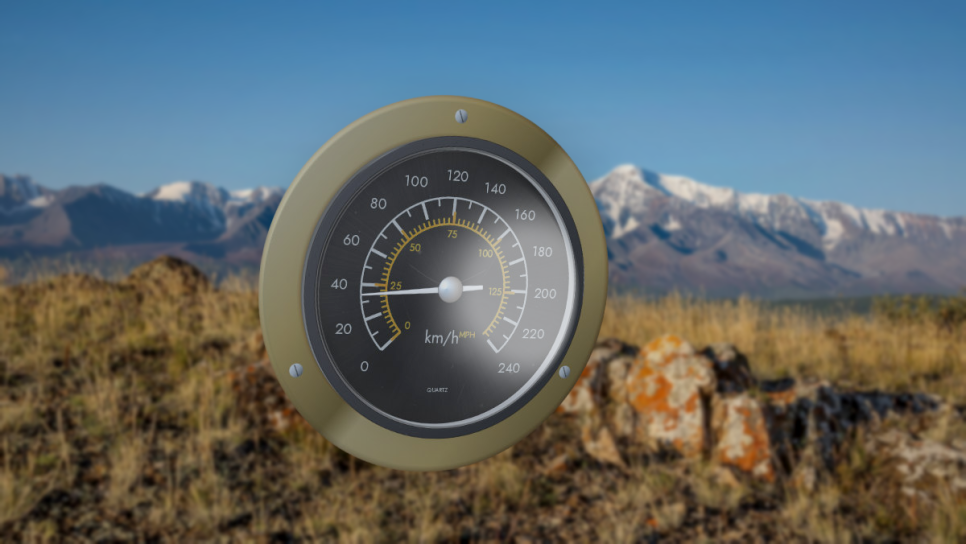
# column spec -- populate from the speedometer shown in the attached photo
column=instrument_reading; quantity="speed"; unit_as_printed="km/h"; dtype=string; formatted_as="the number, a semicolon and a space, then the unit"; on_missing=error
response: 35; km/h
